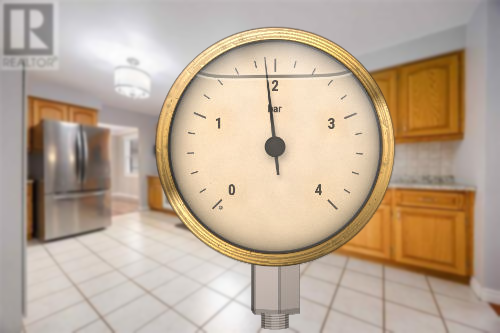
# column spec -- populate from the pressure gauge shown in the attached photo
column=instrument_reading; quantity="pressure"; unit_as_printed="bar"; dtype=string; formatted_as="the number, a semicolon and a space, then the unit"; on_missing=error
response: 1.9; bar
